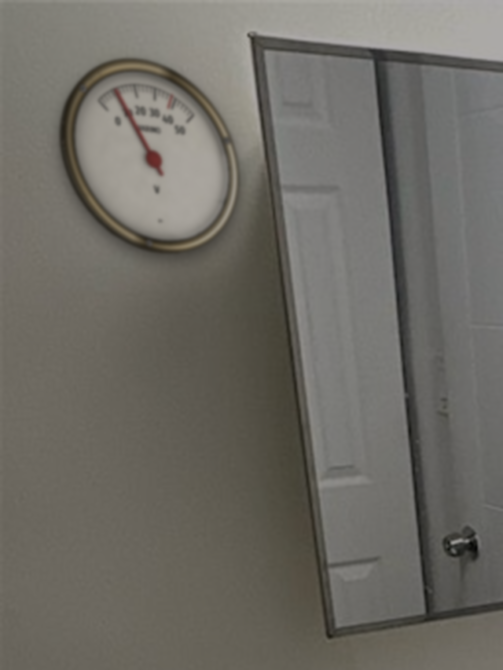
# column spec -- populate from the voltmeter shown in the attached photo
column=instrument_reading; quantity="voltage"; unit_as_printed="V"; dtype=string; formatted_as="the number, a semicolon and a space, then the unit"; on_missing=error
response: 10; V
